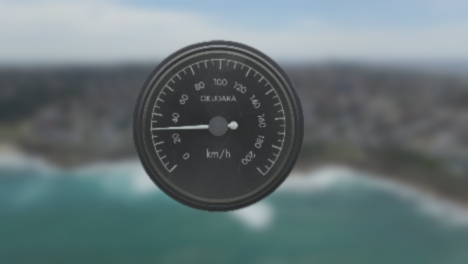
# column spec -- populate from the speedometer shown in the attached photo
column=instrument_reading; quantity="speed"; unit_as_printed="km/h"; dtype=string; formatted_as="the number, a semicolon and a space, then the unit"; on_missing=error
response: 30; km/h
